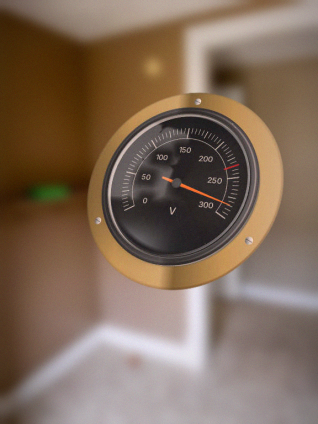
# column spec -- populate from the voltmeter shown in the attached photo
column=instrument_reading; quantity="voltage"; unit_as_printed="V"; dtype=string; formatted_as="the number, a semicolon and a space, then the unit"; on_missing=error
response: 285; V
